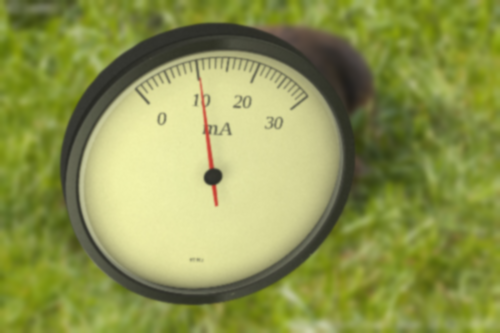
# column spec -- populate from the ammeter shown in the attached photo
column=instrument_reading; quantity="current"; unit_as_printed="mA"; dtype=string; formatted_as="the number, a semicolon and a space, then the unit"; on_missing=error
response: 10; mA
